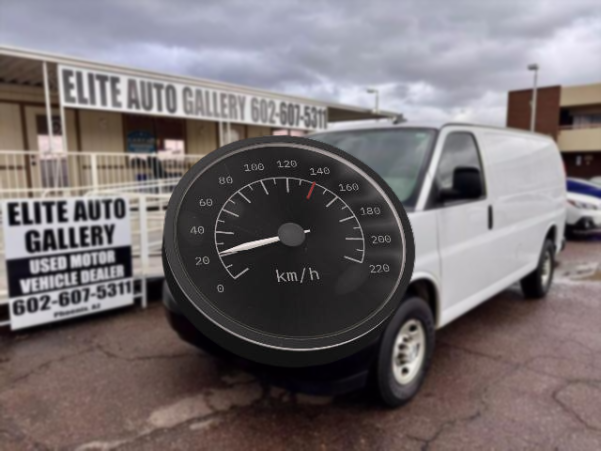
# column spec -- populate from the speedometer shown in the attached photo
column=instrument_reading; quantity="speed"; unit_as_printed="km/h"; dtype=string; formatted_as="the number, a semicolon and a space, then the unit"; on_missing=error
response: 20; km/h
